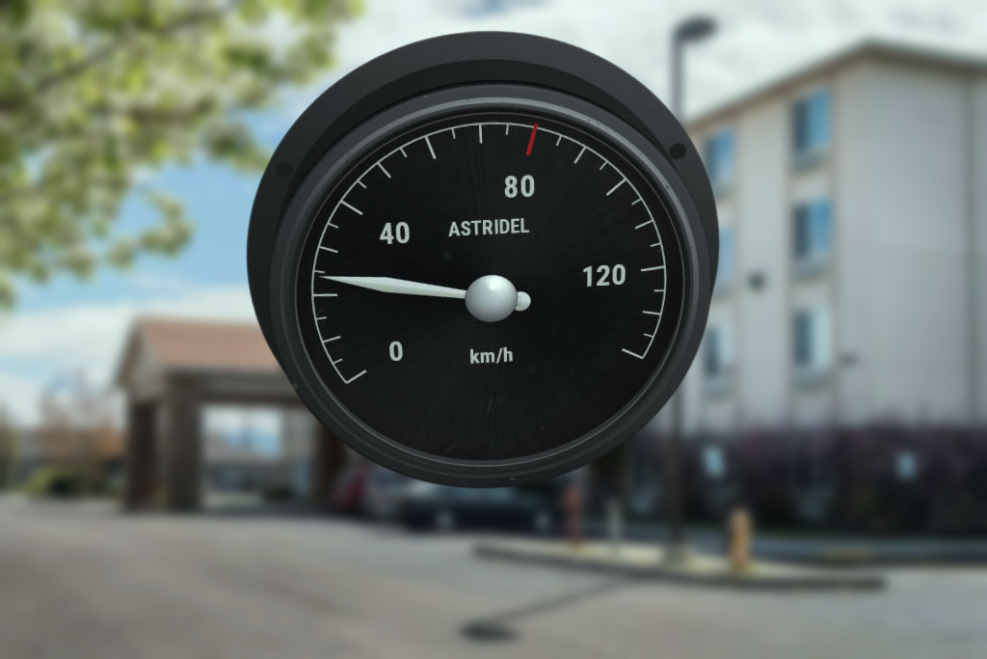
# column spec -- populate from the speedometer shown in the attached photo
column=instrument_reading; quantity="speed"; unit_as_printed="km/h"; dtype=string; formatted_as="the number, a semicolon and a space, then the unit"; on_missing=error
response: 25; km/h
